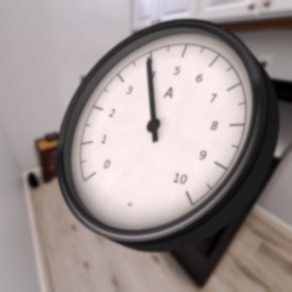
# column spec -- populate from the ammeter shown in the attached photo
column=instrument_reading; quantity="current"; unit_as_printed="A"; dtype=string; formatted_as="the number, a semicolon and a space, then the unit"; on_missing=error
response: 4; A
